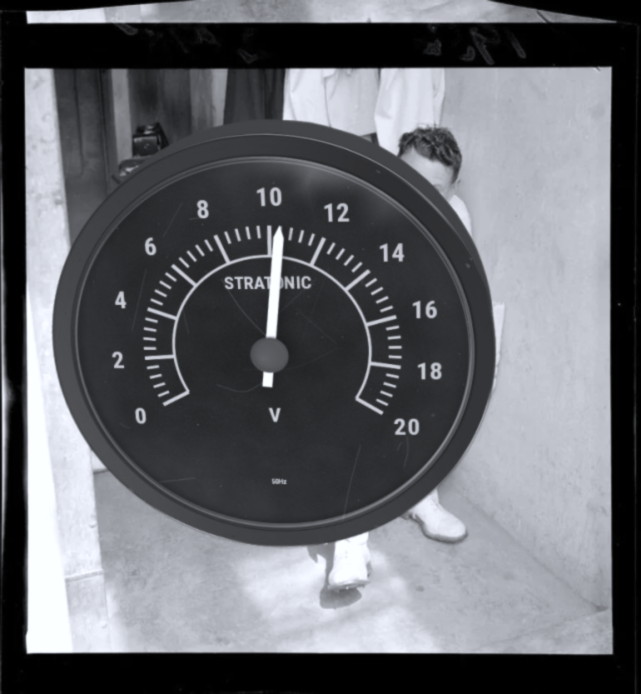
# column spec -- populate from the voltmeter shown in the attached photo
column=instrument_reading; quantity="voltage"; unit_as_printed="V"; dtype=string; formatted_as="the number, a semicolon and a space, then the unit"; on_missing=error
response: 10.4; V
